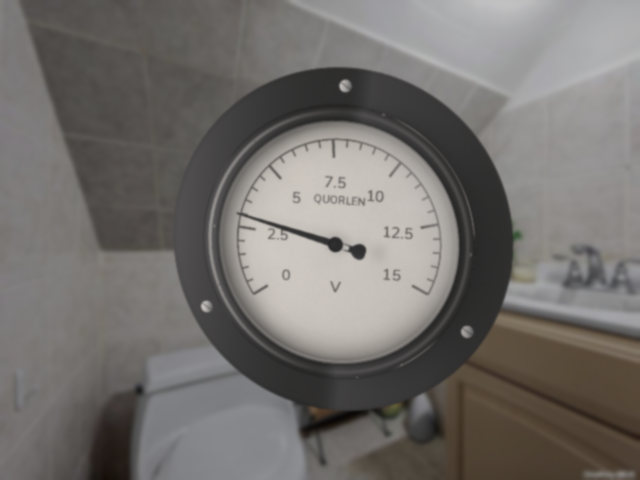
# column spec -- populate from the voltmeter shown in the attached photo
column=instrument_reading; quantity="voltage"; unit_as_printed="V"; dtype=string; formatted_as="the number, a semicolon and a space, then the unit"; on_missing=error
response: 3; V
